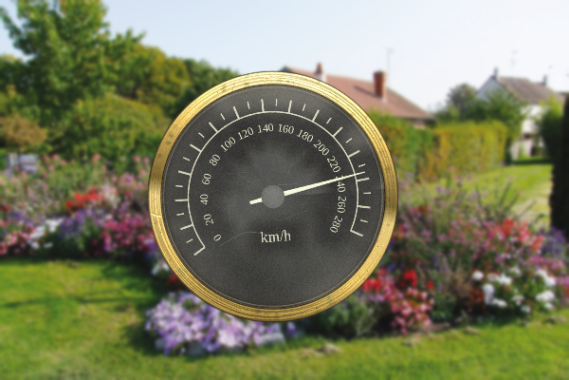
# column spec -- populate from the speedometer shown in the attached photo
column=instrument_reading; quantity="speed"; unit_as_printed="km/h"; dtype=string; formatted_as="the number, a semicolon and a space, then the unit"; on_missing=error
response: 235; km/h
